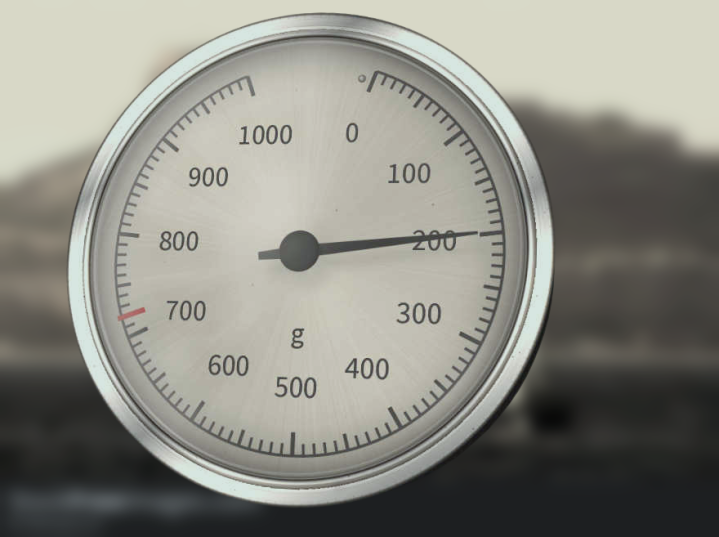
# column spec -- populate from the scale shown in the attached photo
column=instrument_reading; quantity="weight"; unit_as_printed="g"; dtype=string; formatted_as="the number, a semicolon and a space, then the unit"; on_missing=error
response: 200; g
